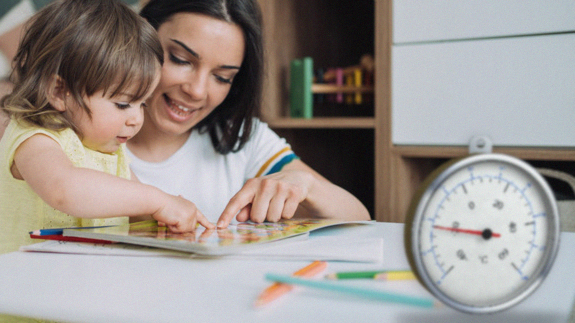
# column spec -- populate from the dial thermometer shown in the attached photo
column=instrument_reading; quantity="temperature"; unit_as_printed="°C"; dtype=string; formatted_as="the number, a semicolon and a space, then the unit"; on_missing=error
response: -20; °C
